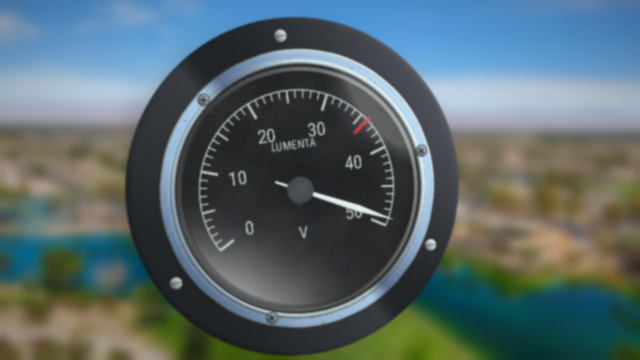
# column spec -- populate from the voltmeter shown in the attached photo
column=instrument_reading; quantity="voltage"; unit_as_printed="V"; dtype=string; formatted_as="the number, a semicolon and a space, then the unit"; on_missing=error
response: 49; V
